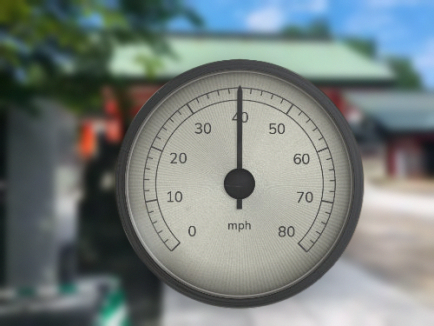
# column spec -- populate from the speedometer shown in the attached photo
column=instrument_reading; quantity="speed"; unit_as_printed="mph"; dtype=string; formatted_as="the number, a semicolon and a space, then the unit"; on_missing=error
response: 40; mph
